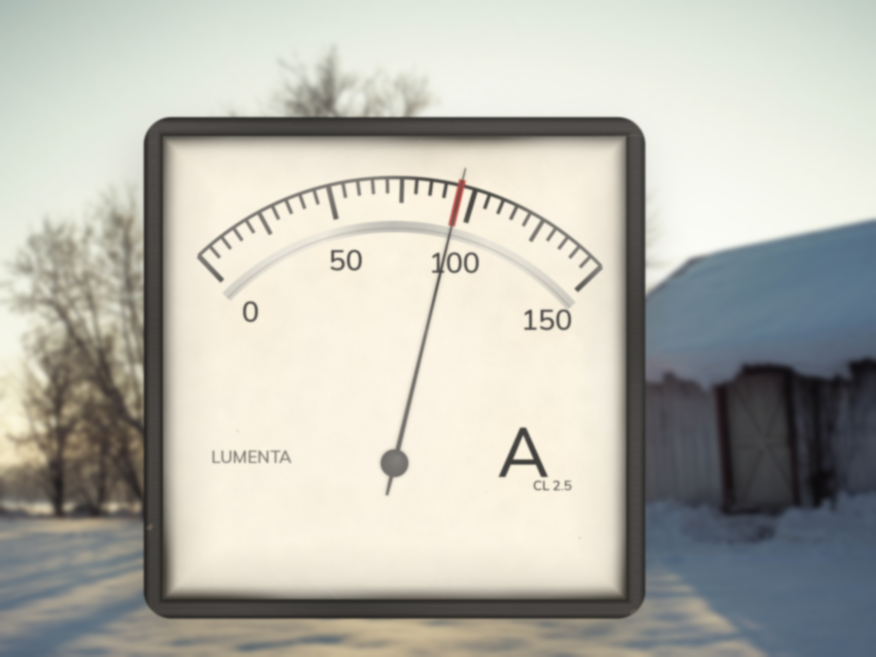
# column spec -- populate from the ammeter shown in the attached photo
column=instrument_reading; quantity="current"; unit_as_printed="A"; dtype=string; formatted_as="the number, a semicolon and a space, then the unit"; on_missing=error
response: 95; A
